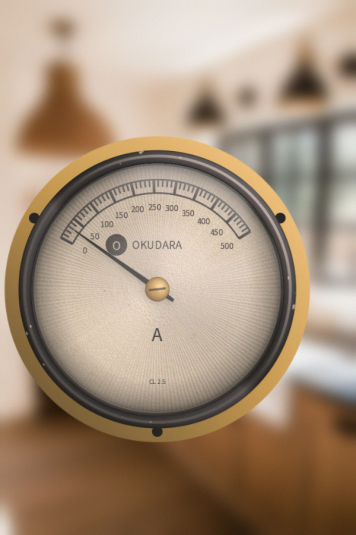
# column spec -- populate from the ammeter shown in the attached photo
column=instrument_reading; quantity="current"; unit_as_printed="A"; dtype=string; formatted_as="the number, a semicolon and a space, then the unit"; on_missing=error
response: 30; A
